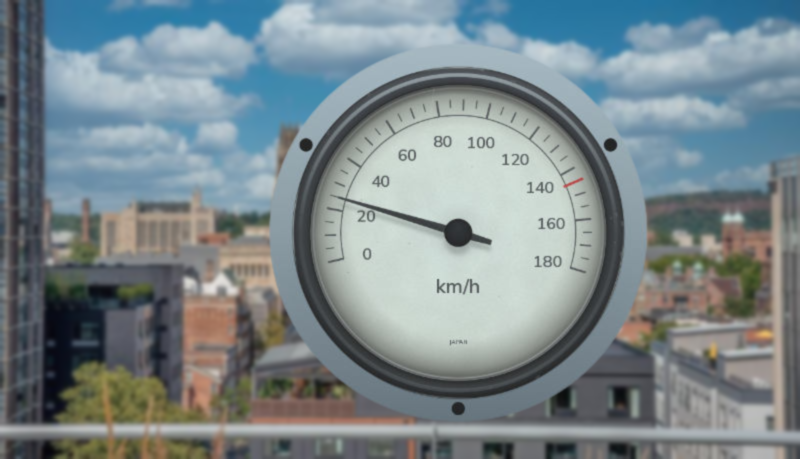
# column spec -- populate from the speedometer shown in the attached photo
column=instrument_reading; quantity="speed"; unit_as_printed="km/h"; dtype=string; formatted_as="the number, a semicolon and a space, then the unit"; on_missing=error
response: 25; km/h
